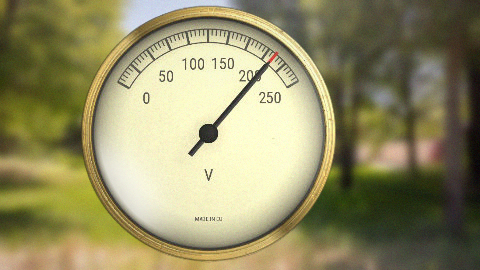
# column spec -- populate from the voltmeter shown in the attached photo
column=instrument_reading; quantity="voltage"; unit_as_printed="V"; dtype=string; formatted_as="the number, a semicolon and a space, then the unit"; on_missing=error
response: 210; V
